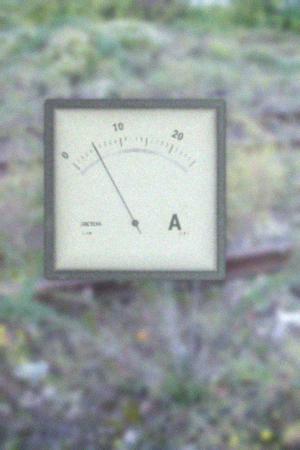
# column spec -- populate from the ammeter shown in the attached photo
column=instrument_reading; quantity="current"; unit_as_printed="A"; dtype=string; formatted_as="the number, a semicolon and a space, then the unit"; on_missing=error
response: 5; A
